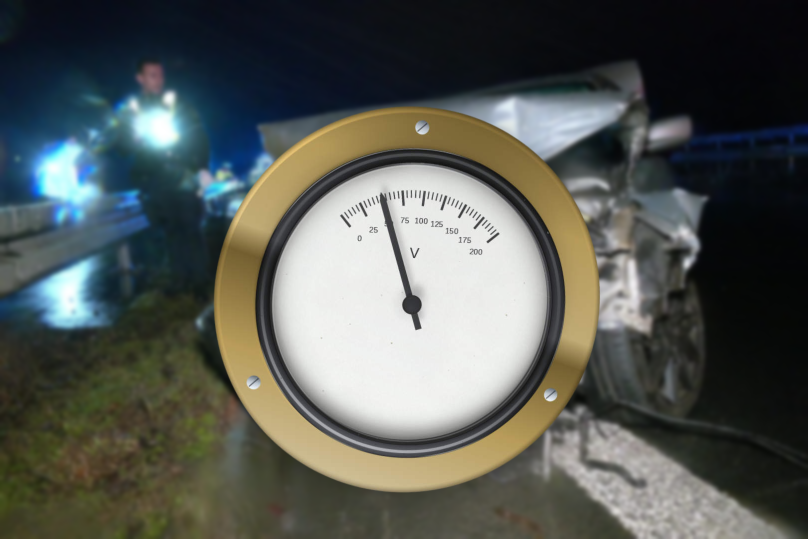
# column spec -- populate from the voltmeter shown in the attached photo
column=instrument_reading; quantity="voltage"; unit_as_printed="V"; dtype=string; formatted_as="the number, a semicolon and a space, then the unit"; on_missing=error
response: 50; V
